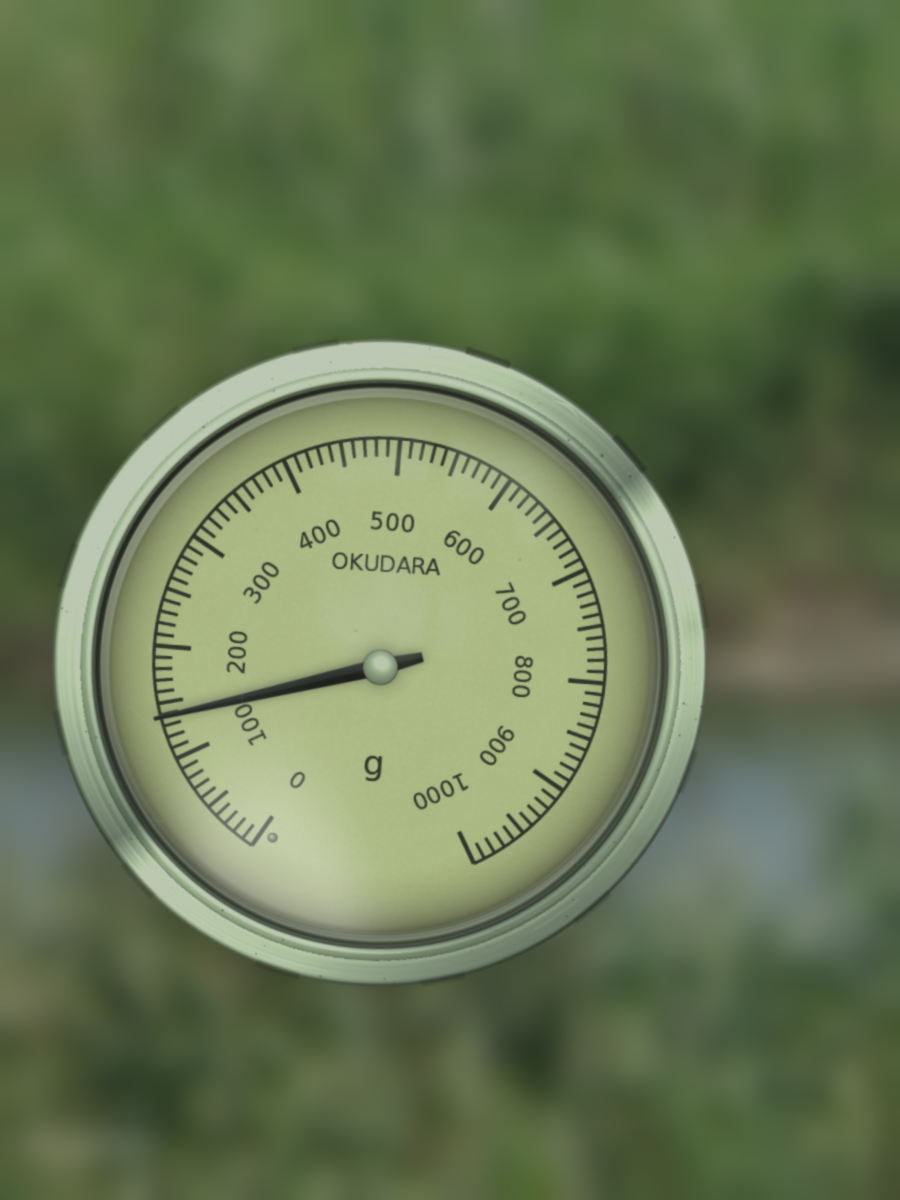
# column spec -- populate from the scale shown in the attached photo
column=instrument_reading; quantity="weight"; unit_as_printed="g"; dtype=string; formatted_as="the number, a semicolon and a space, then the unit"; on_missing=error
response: 140; g
